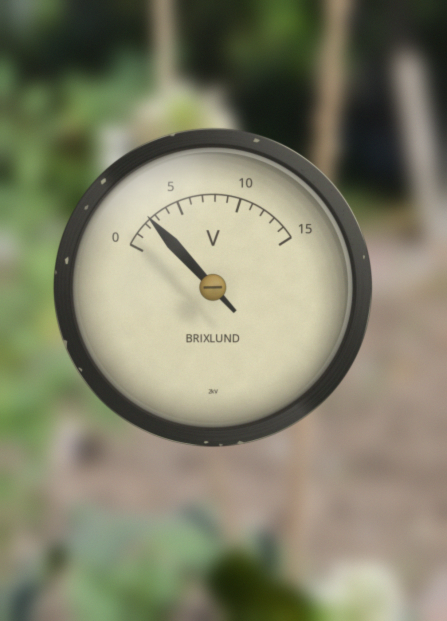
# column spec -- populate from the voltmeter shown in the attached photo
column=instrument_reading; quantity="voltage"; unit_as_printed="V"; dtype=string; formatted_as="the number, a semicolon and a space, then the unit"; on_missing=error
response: 2.5; V
